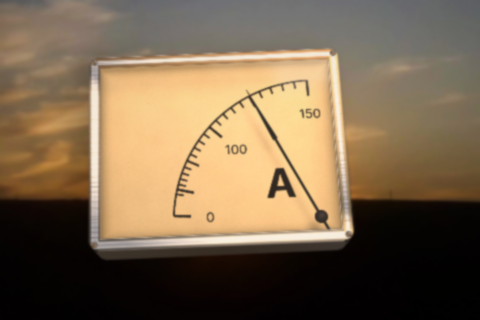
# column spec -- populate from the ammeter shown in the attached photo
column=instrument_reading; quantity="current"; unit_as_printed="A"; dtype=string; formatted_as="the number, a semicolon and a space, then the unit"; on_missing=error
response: 125; A
